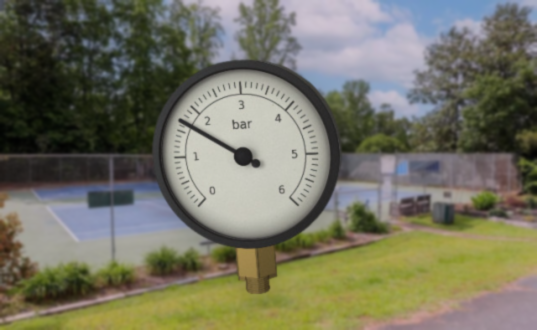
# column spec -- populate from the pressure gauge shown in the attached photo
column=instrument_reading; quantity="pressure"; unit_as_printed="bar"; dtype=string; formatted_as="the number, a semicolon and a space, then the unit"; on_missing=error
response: 1.7; bar
